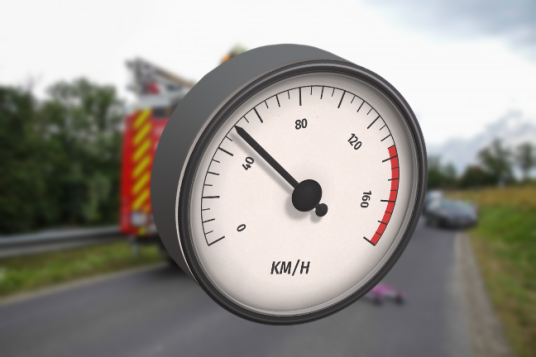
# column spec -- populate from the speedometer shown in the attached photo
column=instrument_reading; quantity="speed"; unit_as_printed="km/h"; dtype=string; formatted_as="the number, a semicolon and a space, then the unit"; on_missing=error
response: 50; km/h
